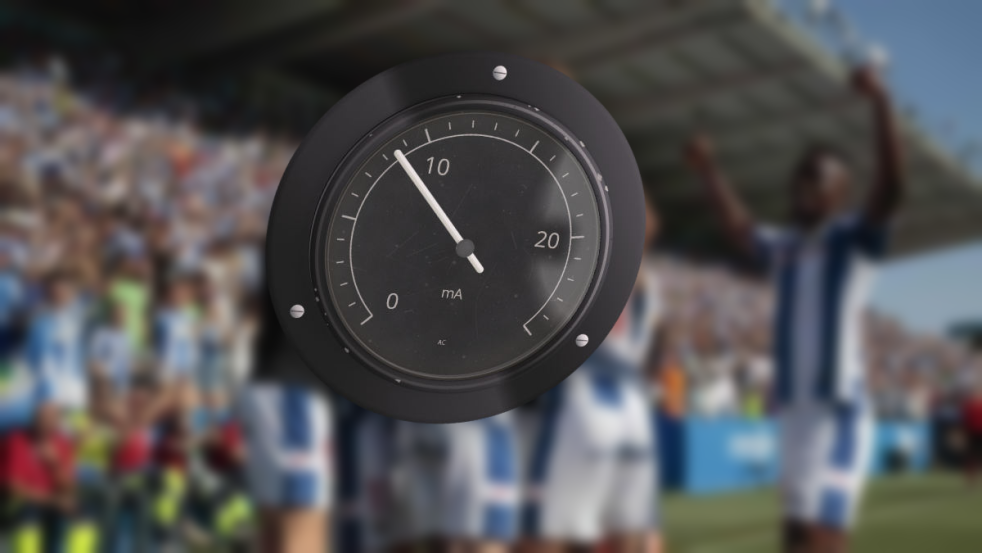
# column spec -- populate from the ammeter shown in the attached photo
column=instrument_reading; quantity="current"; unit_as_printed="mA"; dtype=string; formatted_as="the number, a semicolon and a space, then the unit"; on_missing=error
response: 8.5; mA
